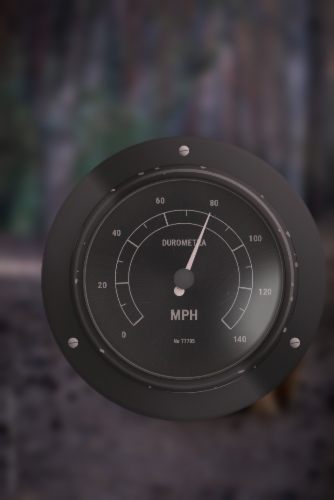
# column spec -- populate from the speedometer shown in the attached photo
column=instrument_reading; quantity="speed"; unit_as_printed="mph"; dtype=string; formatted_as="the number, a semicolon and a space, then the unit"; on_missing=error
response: 80; mph
